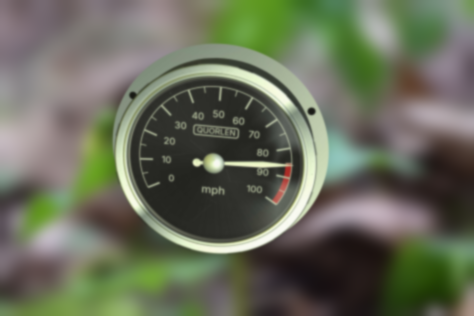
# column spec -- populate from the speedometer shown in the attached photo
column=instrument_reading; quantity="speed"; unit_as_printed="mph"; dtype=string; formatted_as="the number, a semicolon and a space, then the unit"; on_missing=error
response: 85; mph
